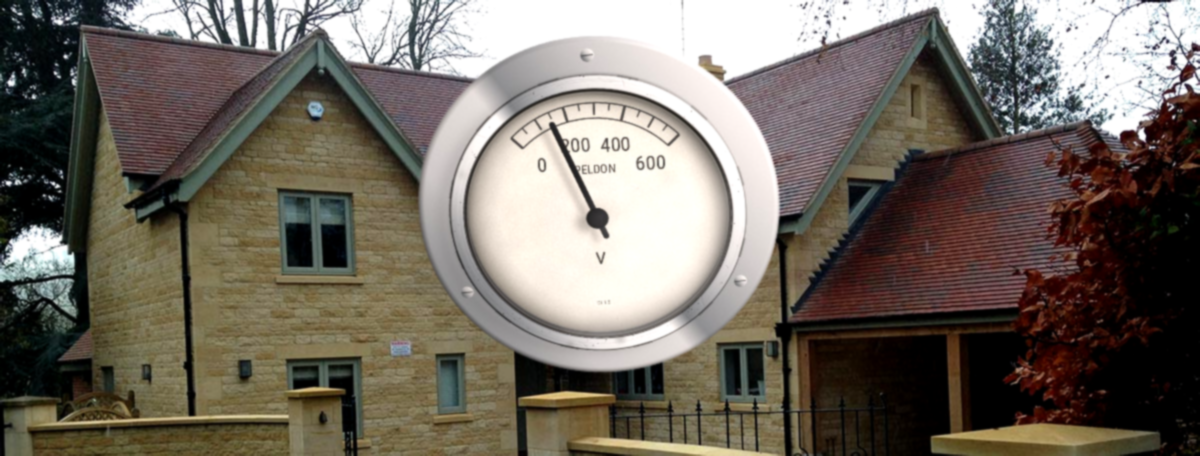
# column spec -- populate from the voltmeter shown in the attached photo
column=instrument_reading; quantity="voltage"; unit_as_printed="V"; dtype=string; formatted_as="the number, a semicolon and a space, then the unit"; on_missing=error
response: 150; V
